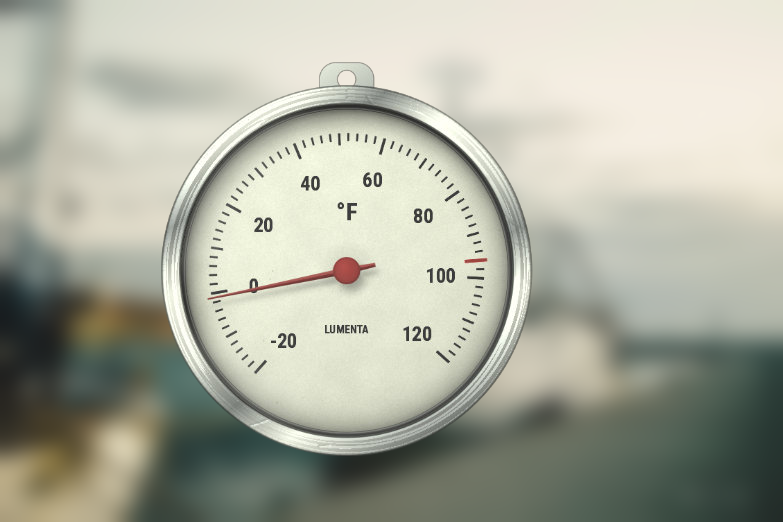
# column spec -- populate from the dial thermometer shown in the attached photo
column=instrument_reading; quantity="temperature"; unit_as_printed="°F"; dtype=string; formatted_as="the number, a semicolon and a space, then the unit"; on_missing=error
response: -1; °F
